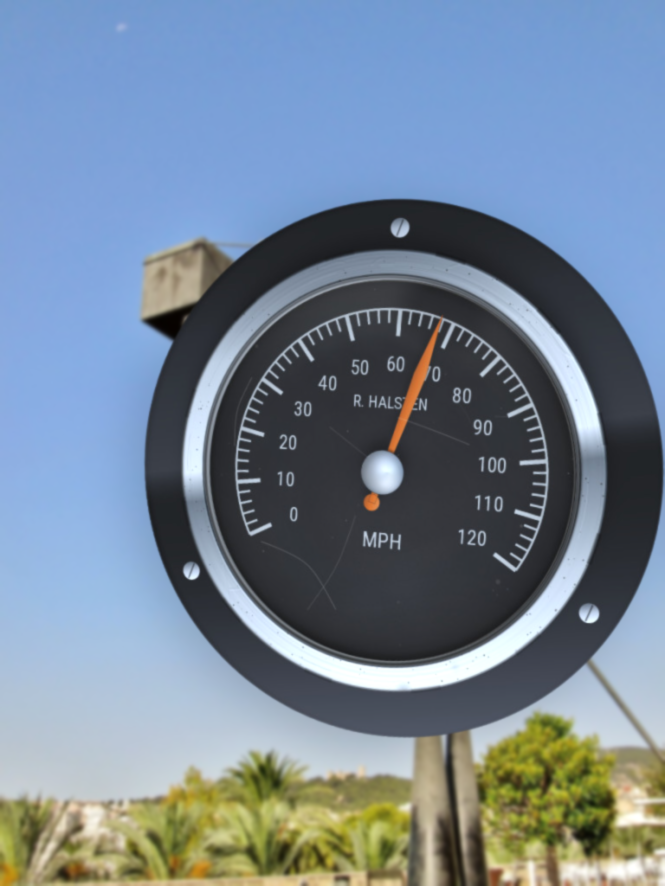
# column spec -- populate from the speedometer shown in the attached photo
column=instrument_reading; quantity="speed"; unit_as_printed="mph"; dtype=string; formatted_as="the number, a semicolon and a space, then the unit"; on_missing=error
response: 68; mph
